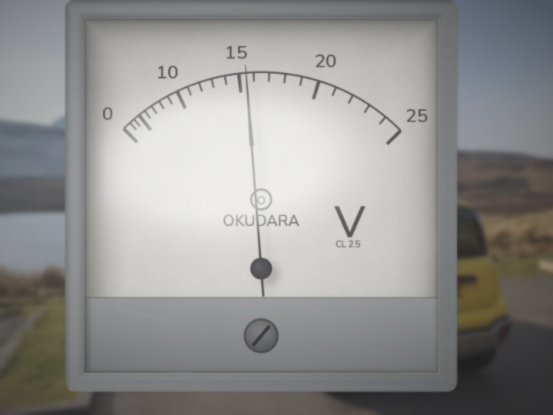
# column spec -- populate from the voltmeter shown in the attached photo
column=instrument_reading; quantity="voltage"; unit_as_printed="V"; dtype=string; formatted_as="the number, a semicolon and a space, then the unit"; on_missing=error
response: 15.5; V
